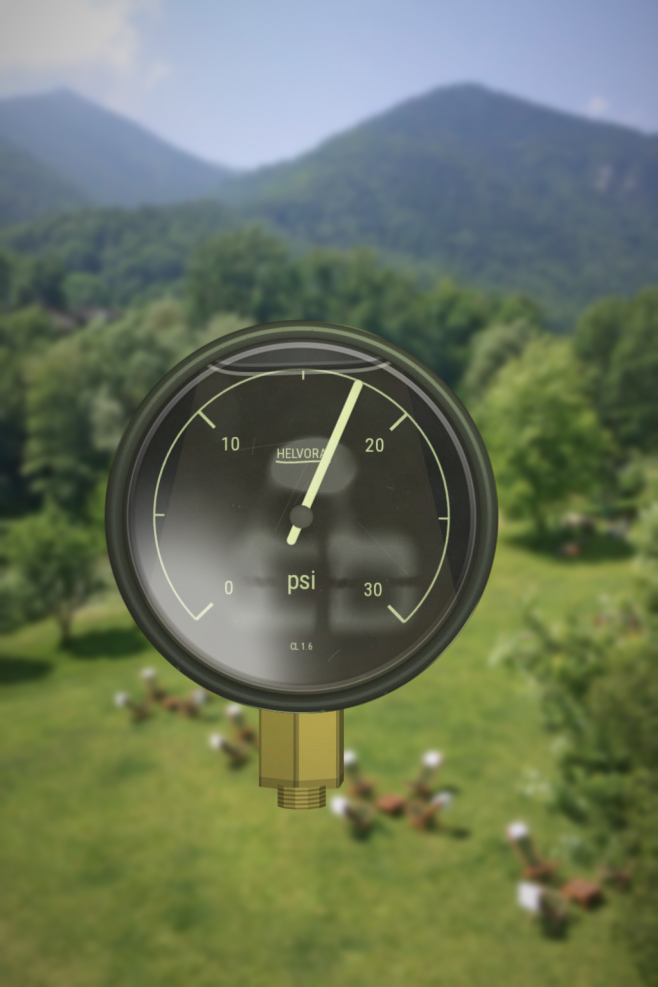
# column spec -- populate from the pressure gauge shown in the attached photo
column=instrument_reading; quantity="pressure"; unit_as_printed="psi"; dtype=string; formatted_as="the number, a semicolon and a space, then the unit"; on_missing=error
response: 17.5; psi
